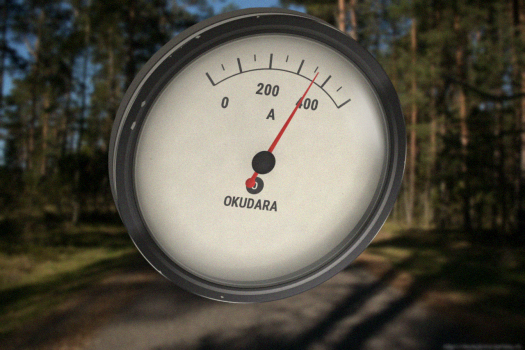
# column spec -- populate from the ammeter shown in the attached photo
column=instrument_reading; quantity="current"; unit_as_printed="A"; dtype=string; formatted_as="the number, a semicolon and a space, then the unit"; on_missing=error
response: 350; A
